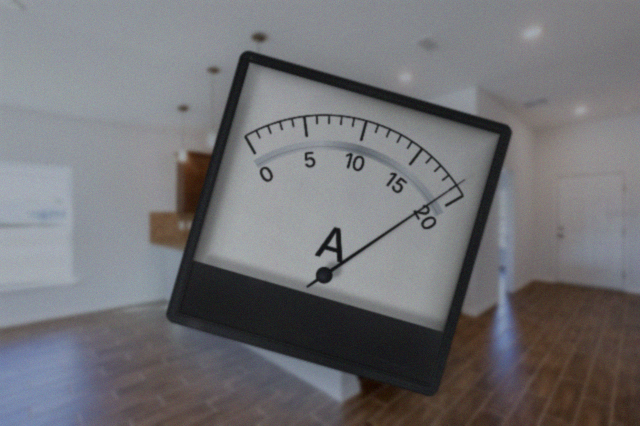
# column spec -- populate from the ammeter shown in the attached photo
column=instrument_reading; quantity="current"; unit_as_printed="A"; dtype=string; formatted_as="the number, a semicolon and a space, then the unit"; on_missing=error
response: 19; A
